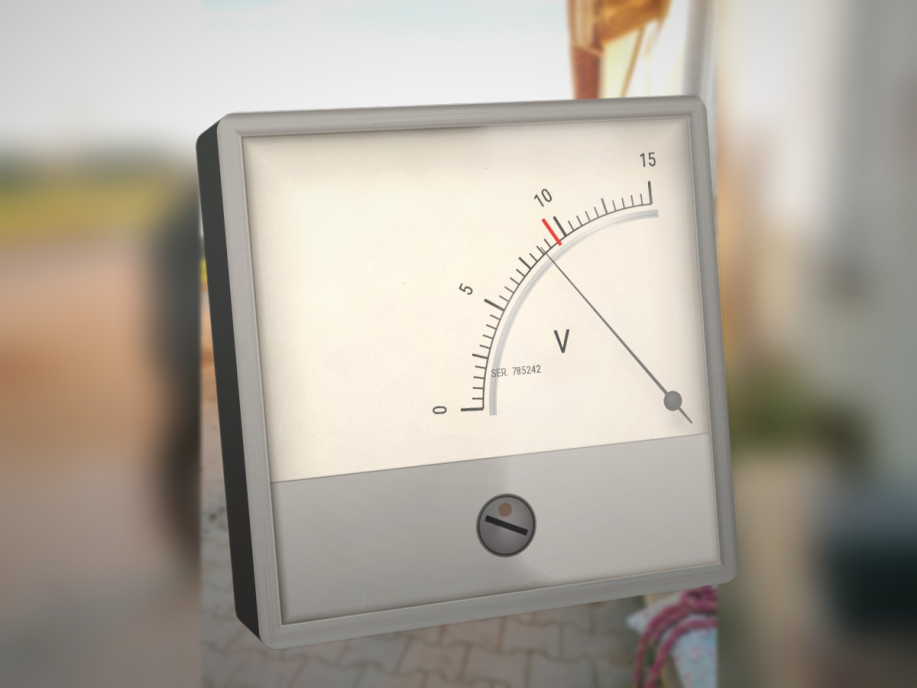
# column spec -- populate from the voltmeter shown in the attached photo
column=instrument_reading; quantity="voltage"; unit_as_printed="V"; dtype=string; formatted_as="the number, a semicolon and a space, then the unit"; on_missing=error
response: 8.5; V
